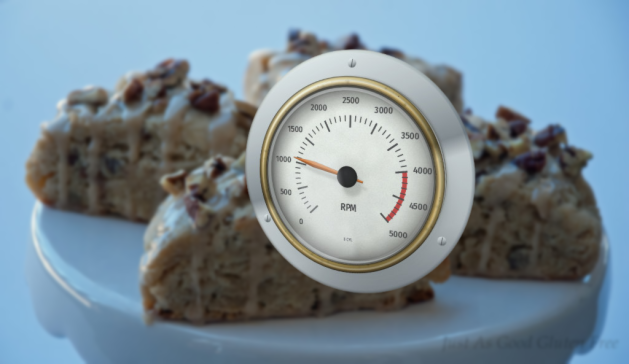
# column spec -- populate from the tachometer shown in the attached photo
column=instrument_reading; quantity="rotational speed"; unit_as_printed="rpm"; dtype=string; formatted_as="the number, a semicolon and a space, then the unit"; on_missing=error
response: 1100; rpm
